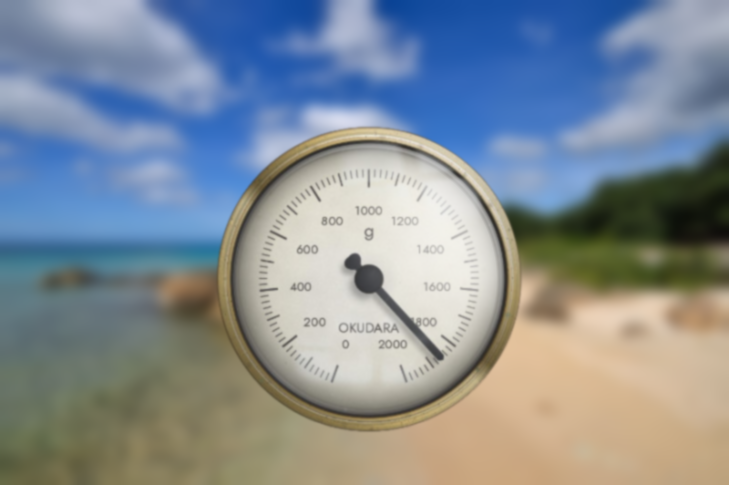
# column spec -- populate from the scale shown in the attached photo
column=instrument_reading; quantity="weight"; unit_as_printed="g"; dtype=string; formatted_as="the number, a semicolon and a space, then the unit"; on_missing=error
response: 1860; g
